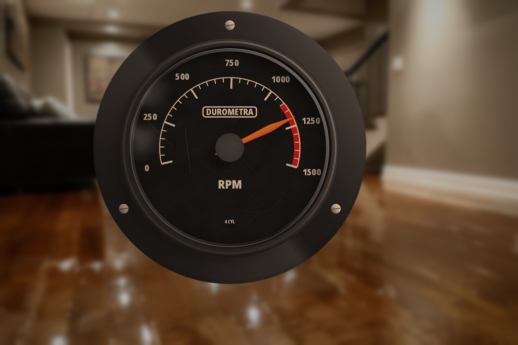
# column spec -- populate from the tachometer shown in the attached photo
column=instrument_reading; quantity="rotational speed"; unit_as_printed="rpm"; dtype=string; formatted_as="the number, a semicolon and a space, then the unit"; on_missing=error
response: 1200; rpm
